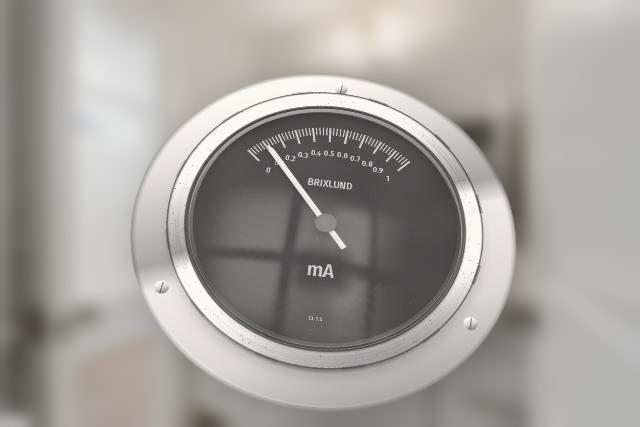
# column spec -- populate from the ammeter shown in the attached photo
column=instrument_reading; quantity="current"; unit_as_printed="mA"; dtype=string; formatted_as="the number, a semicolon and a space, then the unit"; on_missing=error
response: 0.1; mA
